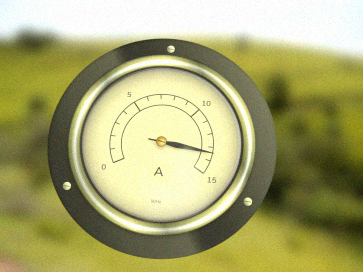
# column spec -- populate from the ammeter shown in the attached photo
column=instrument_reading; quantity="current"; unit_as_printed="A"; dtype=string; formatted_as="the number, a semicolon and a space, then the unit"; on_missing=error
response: 13.5; A
